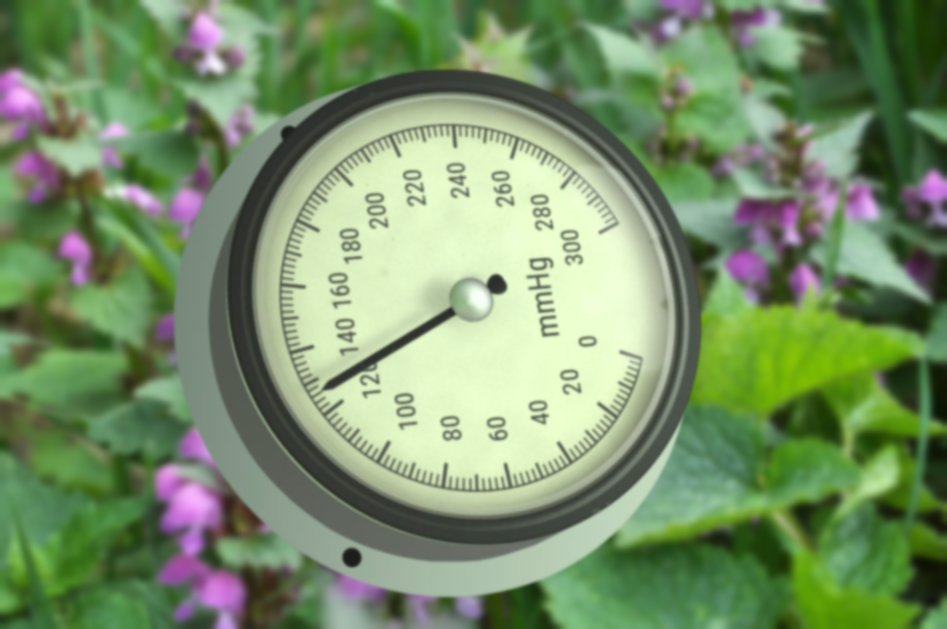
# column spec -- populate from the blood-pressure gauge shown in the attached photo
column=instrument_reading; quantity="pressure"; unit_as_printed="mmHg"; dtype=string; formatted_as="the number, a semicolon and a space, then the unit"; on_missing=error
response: 126; mmHg
